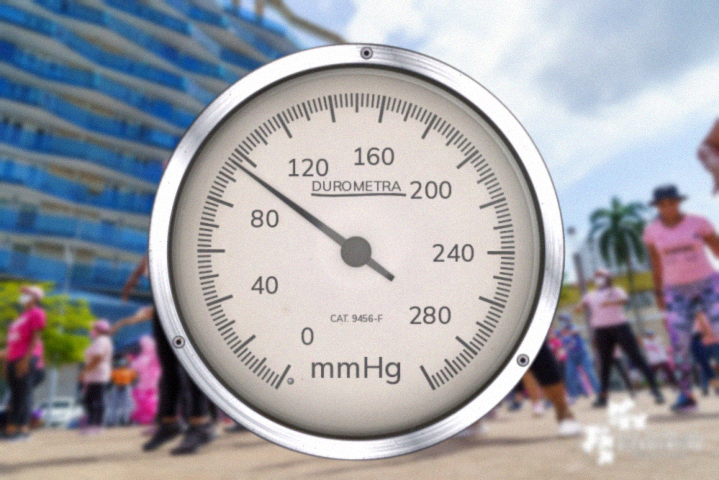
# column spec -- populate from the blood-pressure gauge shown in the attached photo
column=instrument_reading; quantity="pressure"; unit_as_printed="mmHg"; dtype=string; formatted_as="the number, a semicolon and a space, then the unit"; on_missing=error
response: 96; mmHg
